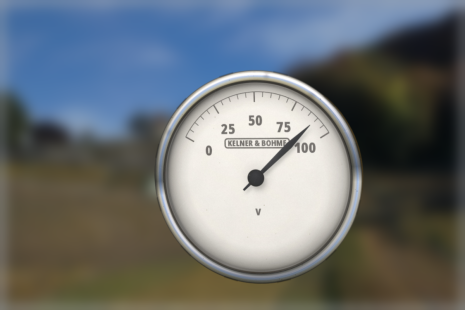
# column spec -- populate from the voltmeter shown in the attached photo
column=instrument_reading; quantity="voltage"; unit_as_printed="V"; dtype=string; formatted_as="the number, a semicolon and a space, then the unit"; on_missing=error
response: 90; V
